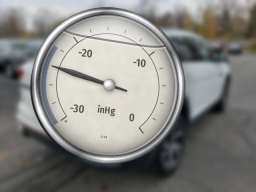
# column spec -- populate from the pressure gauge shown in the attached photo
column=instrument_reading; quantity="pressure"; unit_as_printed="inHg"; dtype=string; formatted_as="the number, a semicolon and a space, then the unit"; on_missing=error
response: -24; inHg
